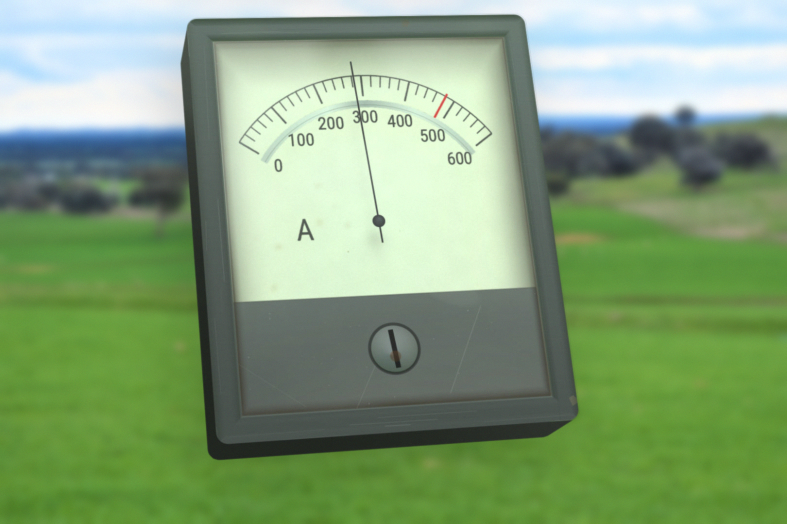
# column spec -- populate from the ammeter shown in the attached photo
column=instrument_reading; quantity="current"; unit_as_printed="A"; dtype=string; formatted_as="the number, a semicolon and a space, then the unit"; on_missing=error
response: 280; A
